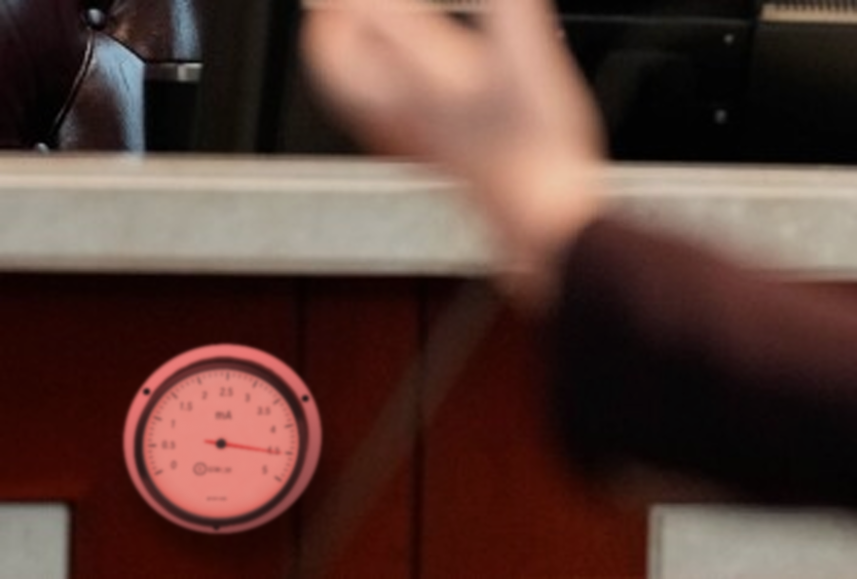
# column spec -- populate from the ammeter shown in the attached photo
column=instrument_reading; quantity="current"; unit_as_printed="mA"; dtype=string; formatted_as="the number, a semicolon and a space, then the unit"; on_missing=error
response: 4.5; mA
